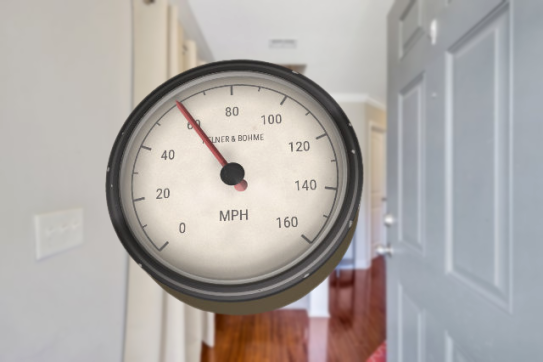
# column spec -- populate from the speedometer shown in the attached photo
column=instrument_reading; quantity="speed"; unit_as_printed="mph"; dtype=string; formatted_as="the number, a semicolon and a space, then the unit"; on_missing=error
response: 60; mph
